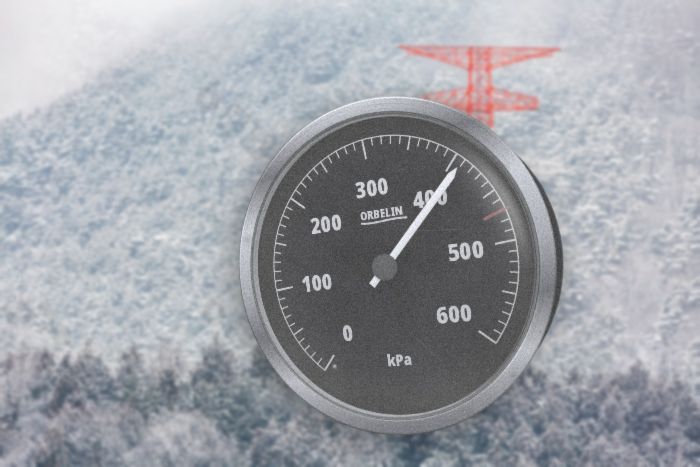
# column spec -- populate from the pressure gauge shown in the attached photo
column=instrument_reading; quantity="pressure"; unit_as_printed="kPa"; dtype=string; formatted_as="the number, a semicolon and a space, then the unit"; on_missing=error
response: 410; kPa
